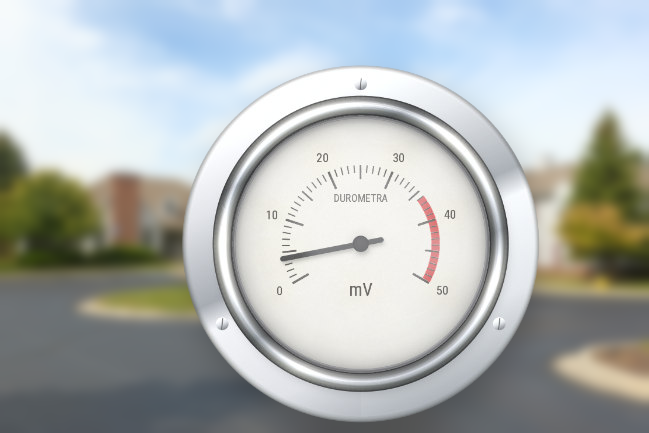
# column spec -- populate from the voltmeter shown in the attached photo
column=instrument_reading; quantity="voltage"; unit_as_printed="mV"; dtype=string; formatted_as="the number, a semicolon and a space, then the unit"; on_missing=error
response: 4; mV
